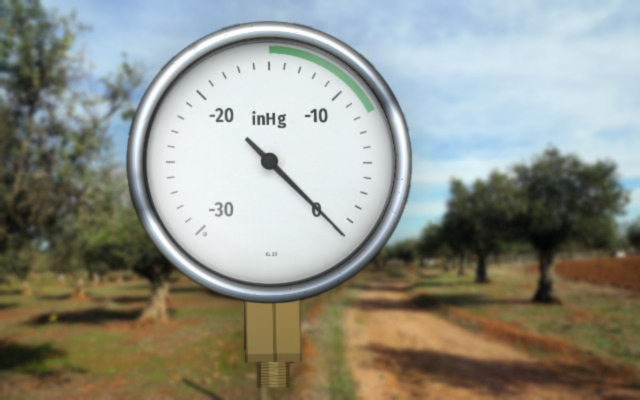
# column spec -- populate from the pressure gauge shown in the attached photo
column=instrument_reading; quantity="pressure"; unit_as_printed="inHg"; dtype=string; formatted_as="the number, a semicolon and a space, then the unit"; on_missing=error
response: 0; inHg
